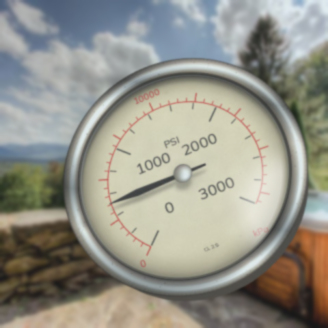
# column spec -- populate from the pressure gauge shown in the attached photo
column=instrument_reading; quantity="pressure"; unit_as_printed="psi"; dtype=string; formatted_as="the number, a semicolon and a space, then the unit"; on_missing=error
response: 500; psi
